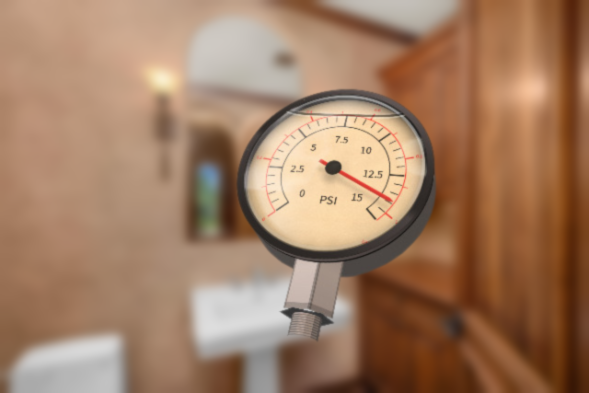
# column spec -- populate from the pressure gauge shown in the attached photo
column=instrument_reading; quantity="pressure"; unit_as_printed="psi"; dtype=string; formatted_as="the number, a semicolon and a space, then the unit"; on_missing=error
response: 14; psi
